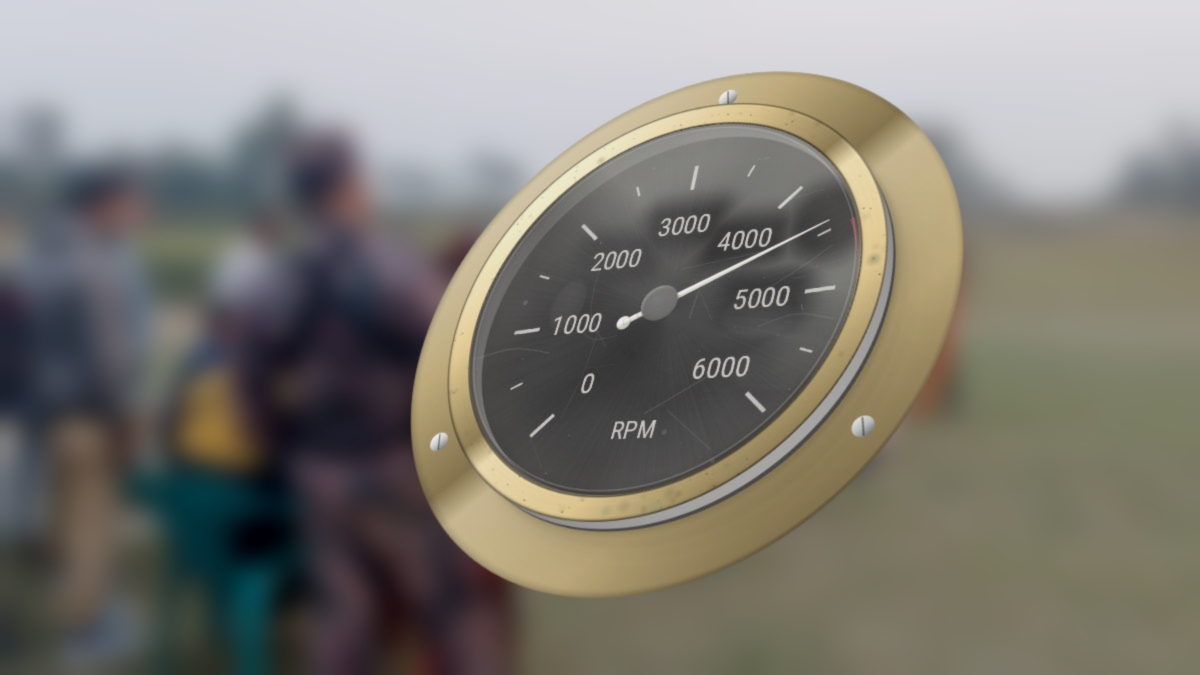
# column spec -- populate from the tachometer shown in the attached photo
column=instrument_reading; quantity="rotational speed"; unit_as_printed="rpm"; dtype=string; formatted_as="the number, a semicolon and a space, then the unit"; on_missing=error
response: 4500; rpm
